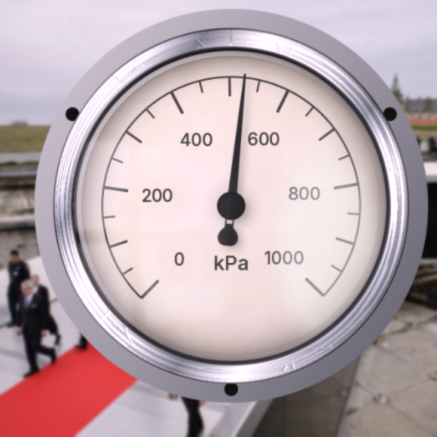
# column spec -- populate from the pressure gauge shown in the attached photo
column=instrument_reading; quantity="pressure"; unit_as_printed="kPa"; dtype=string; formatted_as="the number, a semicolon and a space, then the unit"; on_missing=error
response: 525; kPa
